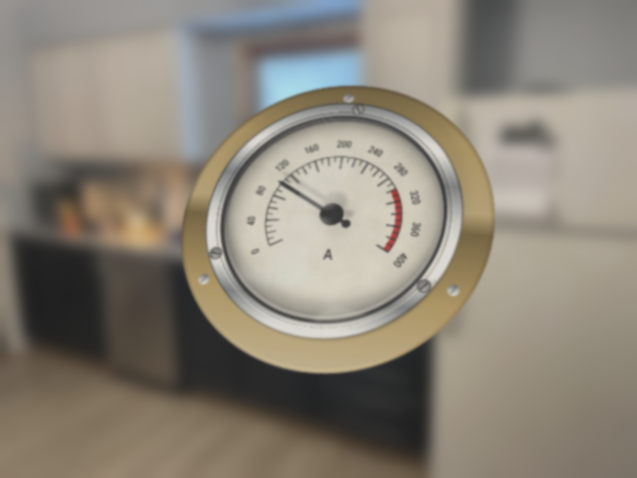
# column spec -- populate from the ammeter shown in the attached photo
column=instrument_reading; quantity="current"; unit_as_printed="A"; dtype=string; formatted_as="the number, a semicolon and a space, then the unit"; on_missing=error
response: 100; A
